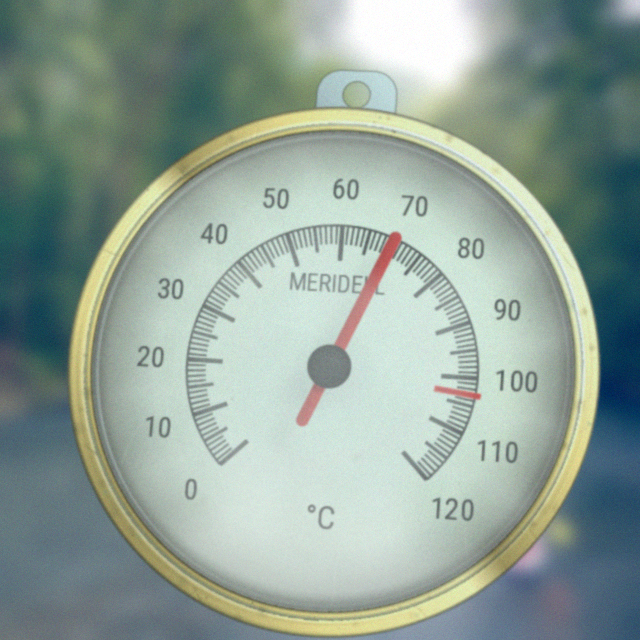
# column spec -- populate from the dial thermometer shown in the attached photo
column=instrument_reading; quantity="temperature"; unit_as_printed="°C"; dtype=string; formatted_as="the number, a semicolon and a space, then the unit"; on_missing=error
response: 70; °C
